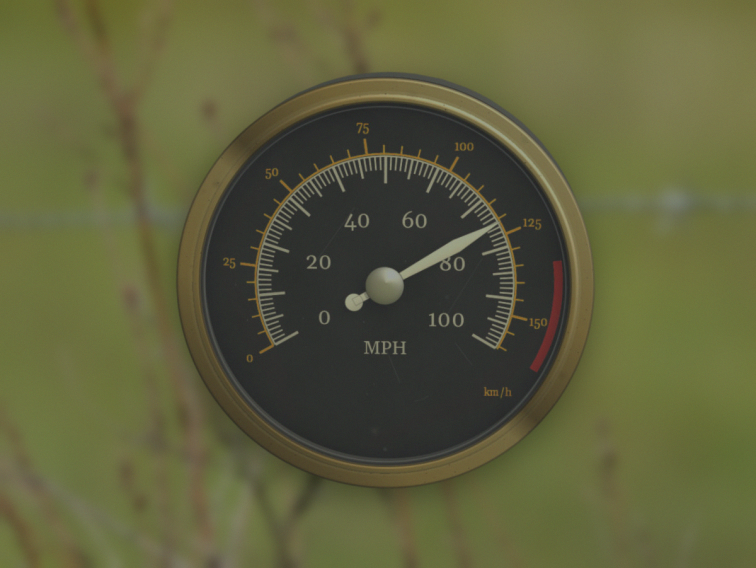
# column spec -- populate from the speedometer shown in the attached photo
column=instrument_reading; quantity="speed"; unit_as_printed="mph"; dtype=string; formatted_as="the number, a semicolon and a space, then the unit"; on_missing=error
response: 75; mph
